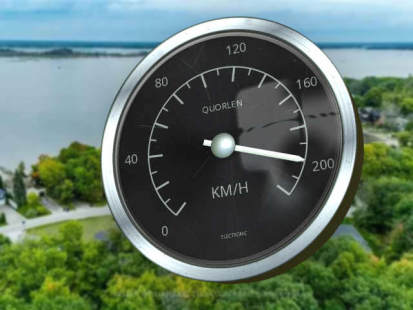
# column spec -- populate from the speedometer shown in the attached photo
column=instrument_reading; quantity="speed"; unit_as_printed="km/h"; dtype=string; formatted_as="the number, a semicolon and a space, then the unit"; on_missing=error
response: 200; km/h
